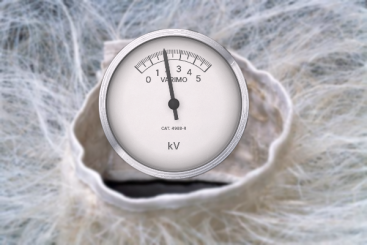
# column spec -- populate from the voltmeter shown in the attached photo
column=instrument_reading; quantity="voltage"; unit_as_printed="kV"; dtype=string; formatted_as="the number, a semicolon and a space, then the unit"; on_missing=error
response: 2; kV
